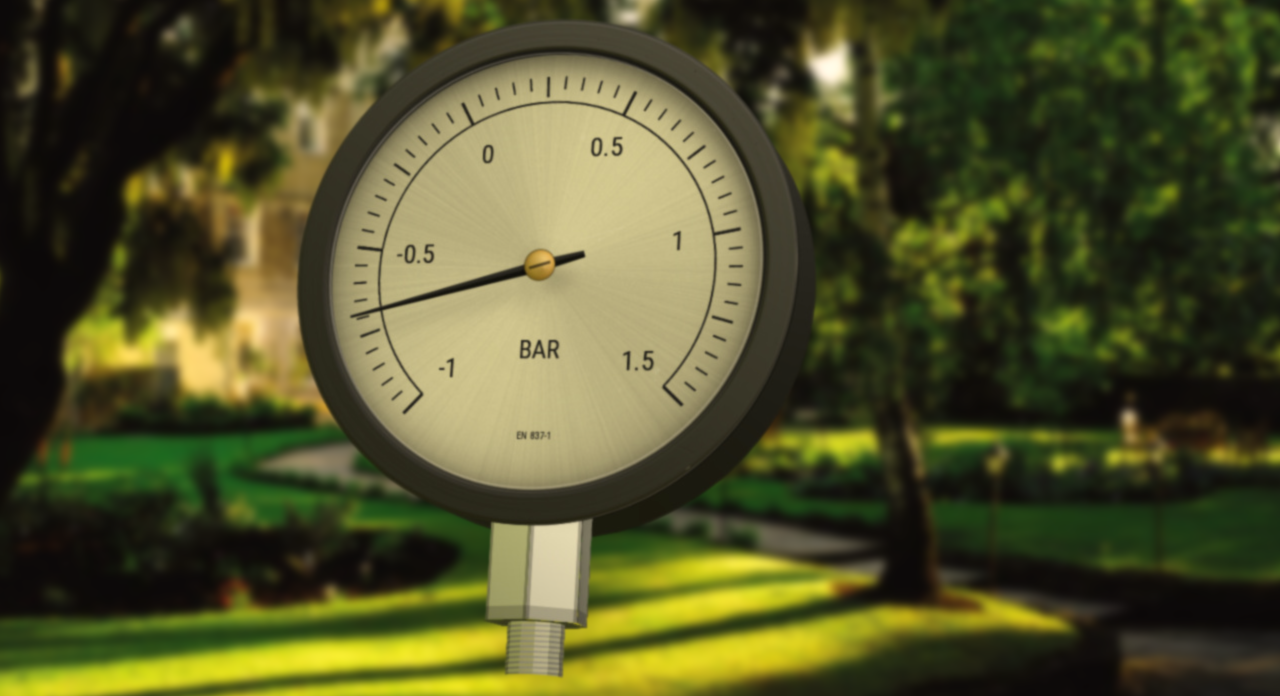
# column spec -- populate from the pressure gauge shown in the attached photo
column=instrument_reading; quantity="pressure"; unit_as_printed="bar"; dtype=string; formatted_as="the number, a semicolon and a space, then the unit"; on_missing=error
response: -0.7; bar
